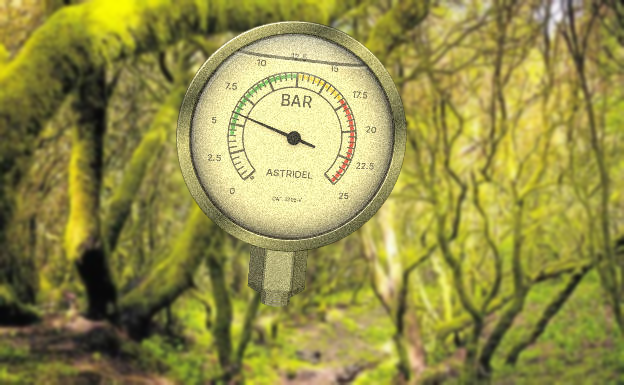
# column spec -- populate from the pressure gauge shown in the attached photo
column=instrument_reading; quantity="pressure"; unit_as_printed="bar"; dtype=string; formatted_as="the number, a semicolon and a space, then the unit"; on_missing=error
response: 6; bar
